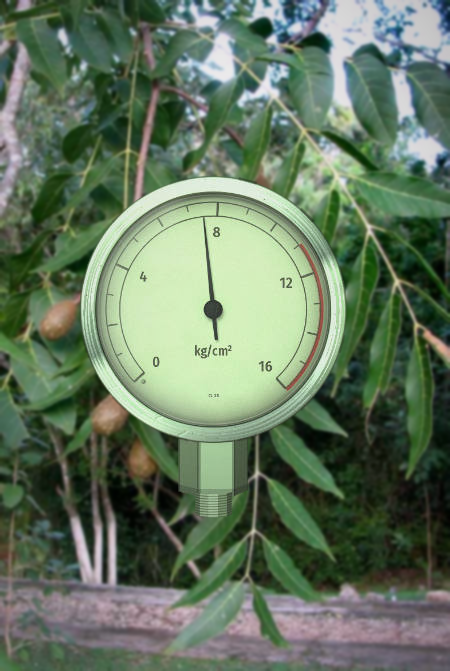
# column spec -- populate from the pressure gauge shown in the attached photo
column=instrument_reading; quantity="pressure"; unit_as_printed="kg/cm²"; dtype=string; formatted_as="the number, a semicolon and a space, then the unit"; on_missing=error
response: 7.5; kg/cm²
